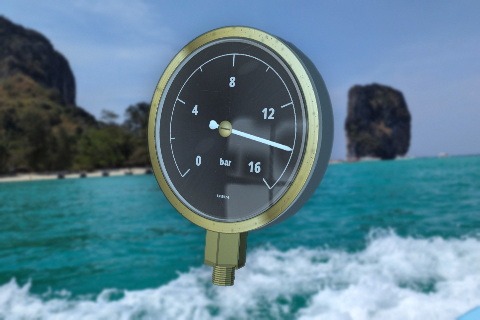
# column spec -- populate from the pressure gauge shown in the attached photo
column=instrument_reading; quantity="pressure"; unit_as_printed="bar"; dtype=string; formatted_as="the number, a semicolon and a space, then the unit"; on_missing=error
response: 14; bar
